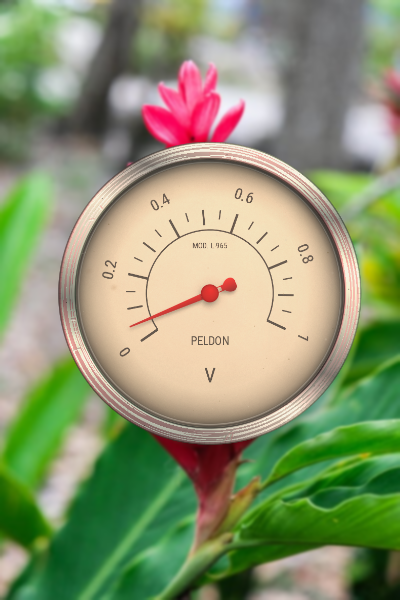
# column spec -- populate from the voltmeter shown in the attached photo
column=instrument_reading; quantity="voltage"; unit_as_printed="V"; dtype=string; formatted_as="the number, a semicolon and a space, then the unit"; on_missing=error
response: 0.05; V
